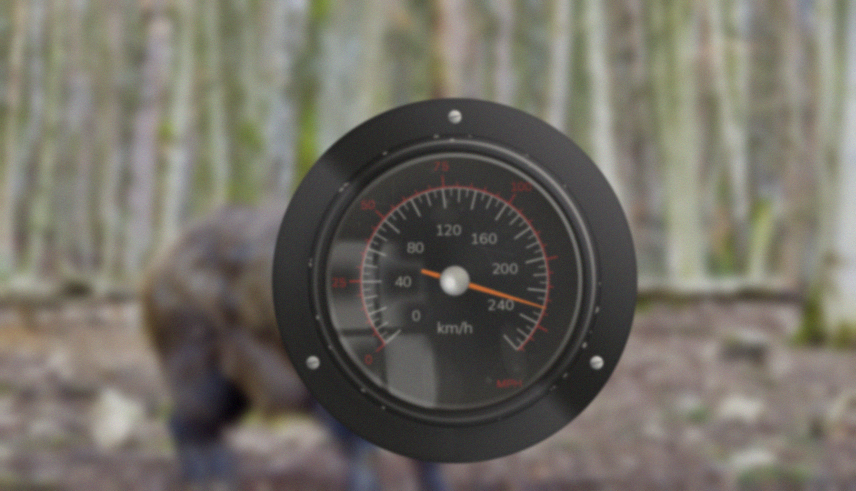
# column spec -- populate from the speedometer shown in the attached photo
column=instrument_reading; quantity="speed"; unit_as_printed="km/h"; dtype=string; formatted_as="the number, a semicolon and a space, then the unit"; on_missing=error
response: 230; km/h
